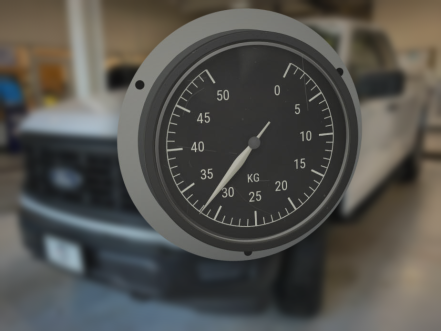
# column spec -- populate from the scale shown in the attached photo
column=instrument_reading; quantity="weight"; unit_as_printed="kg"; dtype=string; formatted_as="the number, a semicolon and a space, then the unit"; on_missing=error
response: 32; kg
